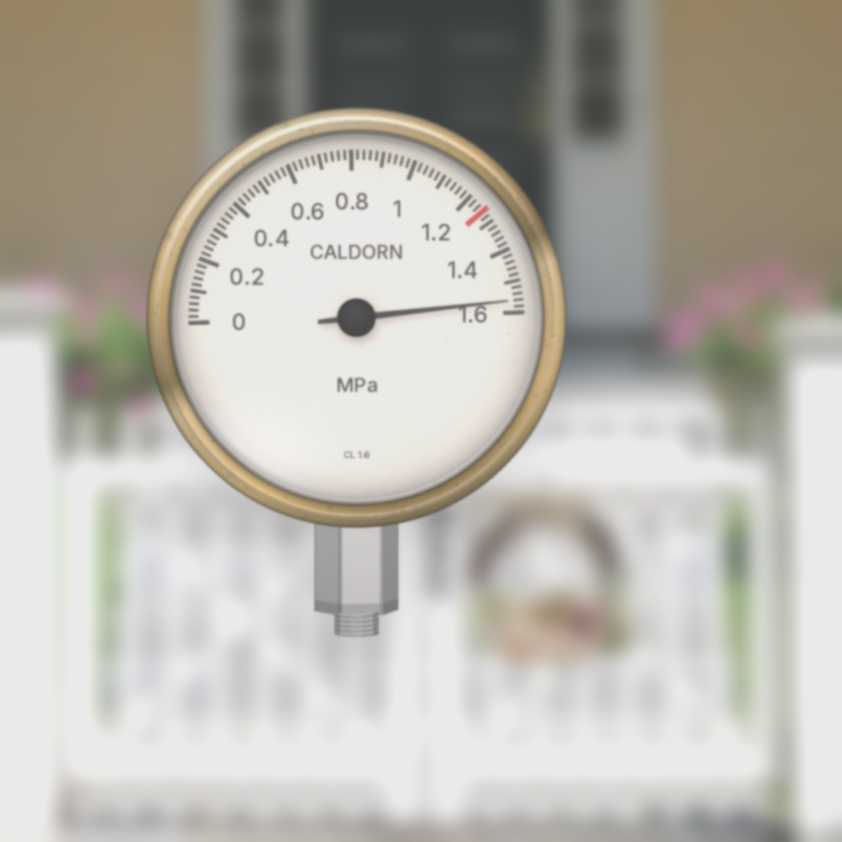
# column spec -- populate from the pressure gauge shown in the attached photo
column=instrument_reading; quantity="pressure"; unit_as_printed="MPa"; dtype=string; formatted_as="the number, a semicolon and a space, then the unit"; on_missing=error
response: 1.56; MPa
